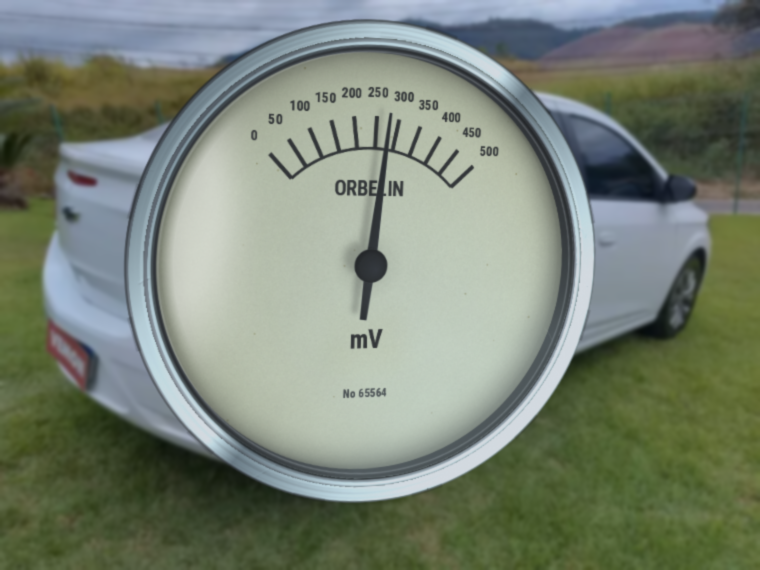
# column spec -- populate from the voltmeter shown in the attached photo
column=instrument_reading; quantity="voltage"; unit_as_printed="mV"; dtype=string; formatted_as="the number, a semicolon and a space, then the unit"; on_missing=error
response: 275; mV
